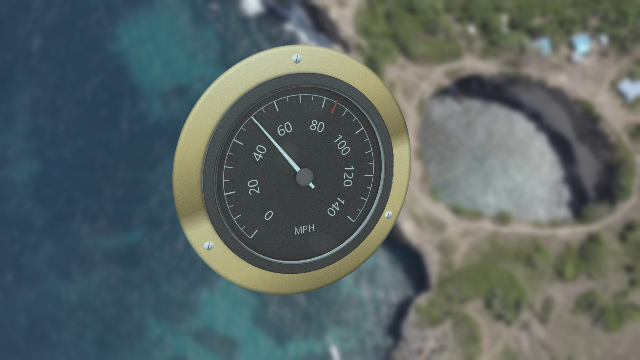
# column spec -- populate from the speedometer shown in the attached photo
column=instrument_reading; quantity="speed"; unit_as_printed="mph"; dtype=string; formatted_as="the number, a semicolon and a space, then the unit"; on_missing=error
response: 50; mph
